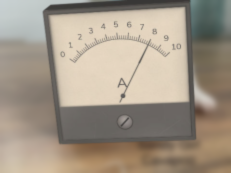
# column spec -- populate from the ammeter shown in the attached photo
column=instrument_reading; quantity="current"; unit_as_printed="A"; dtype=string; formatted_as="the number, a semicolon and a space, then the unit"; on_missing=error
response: 8; A
